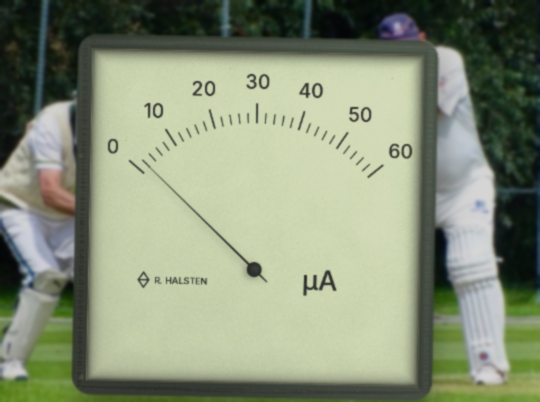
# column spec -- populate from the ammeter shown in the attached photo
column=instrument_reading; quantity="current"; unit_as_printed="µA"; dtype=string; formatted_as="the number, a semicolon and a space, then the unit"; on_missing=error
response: 2; µA
